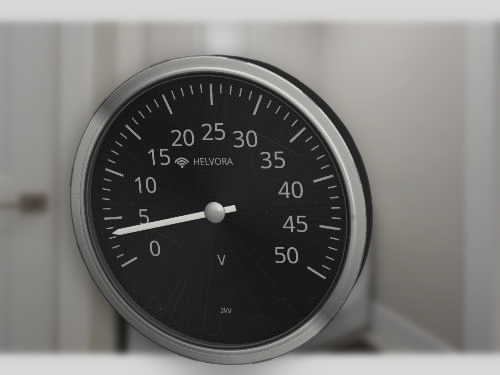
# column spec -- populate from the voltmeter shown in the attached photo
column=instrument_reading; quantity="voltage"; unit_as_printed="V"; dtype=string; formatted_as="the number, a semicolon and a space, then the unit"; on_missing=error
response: 3.5; V
